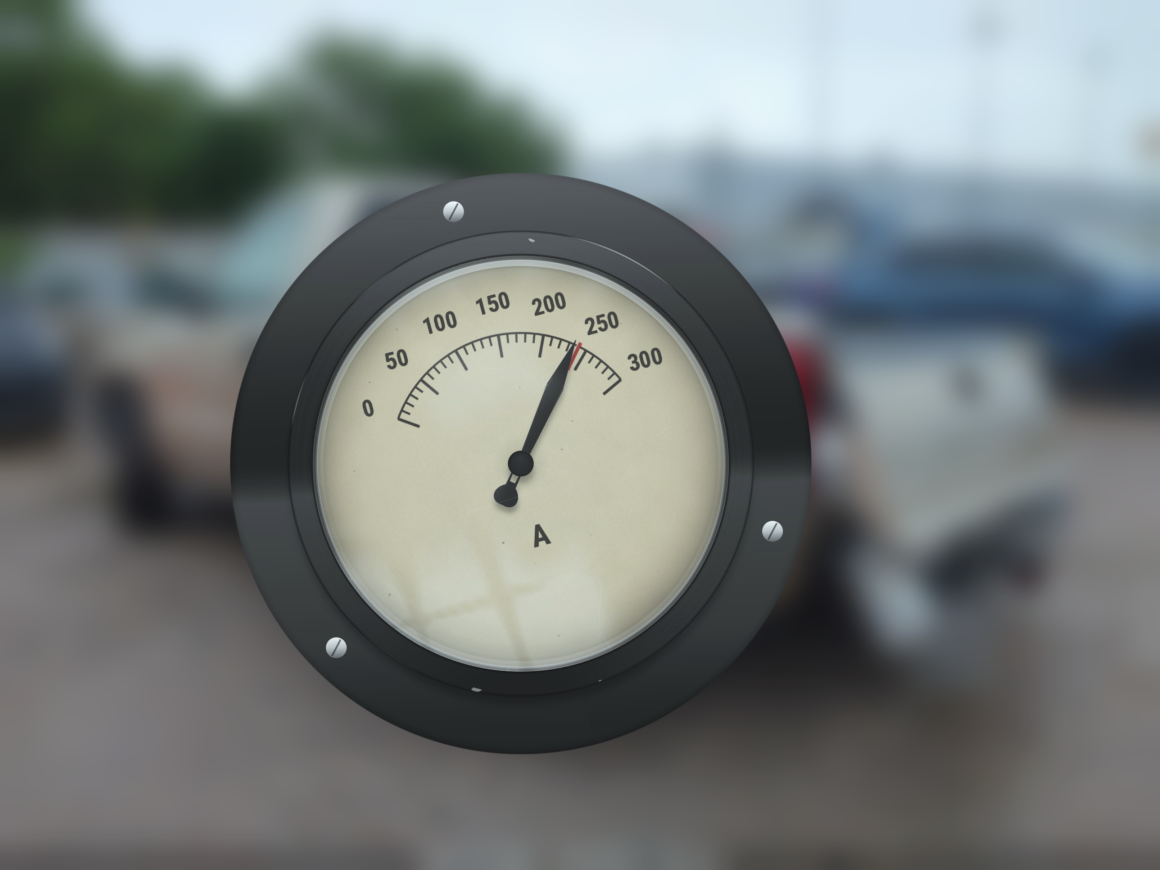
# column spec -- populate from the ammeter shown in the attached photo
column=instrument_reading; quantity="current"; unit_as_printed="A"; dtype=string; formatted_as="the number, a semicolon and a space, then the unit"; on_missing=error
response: 235; A
